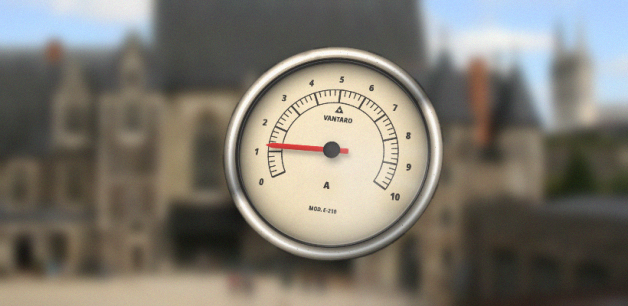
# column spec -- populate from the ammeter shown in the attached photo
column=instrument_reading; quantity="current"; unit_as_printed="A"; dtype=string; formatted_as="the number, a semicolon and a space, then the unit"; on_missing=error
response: 1.2; A
